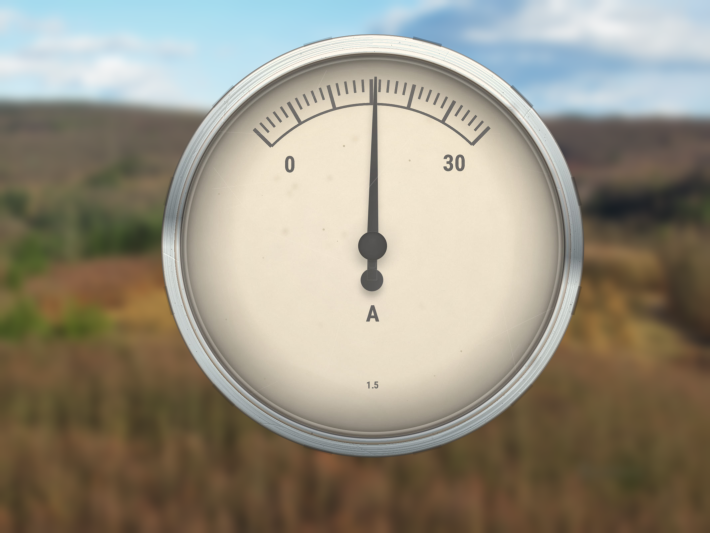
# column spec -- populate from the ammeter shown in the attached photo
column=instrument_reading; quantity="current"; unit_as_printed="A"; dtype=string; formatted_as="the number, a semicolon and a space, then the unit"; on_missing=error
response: 15.5; A
